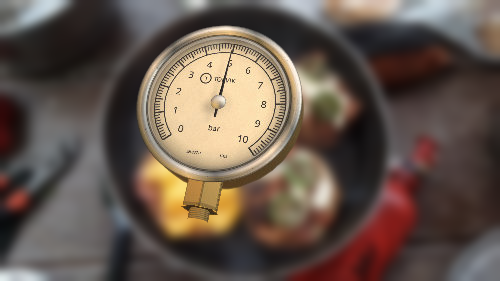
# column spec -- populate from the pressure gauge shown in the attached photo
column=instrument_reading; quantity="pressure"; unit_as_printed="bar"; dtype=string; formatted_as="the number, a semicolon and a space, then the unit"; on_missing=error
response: 5; bar
